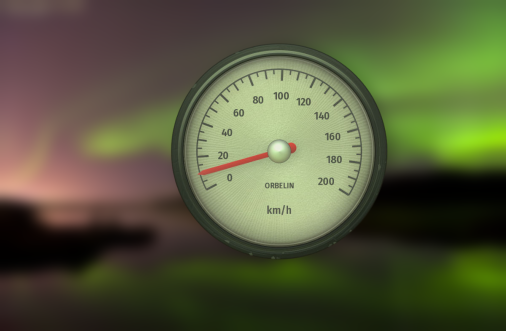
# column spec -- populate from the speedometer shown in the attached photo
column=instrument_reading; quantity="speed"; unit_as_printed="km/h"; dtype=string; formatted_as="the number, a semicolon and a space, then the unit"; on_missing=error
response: 10; km/h
